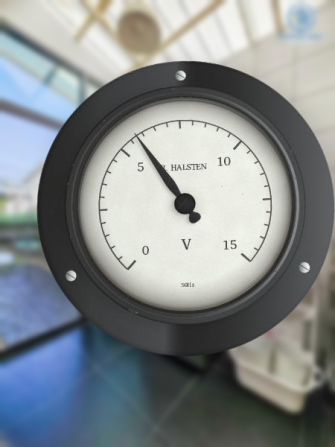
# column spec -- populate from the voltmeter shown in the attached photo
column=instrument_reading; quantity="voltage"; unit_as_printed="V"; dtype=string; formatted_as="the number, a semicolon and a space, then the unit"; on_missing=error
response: 5.75; V
